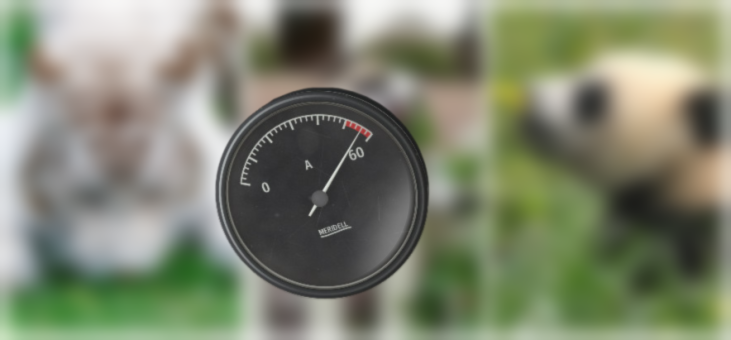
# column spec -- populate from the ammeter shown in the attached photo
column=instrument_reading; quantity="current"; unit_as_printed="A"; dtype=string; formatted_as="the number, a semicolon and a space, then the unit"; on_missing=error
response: 56; A
